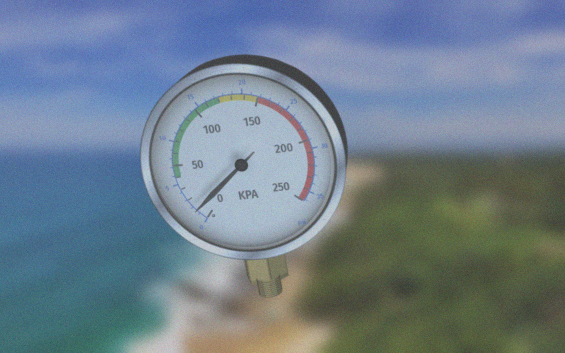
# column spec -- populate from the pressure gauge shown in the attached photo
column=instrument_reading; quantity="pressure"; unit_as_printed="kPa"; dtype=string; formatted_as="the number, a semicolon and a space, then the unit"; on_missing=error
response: 10; kPa
